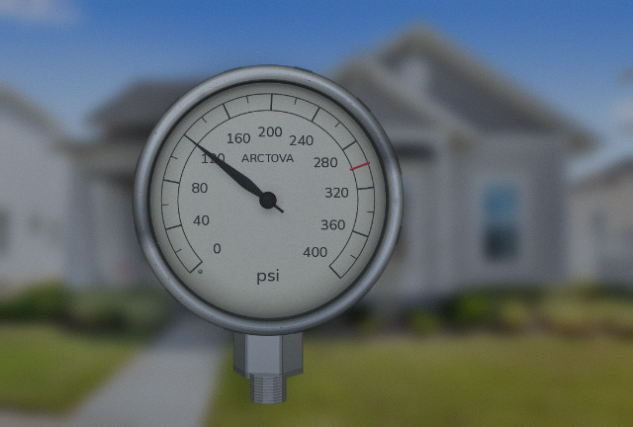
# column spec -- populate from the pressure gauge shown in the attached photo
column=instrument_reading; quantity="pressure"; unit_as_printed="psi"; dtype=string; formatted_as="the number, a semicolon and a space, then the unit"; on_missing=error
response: 120; psi
